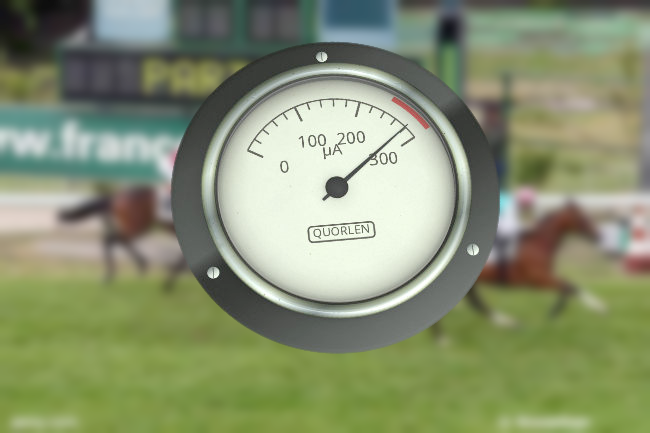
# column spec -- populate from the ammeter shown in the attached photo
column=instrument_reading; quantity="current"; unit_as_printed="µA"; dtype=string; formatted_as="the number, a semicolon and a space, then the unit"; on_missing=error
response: 280; µA
